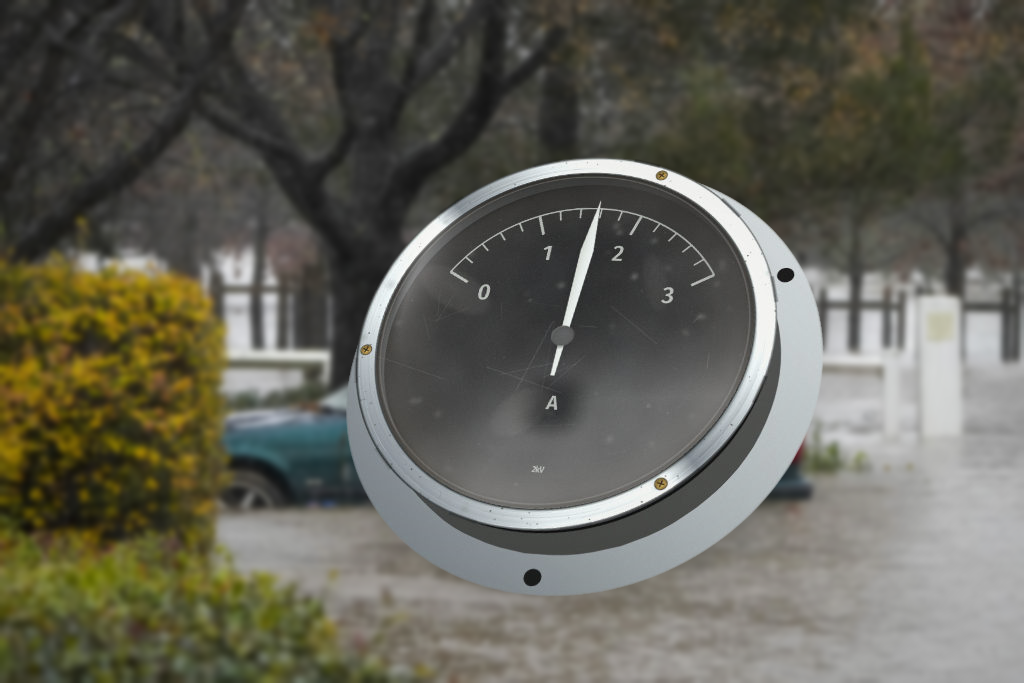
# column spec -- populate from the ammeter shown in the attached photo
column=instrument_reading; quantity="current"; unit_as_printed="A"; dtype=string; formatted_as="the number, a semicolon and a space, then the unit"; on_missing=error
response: 1.6; A
